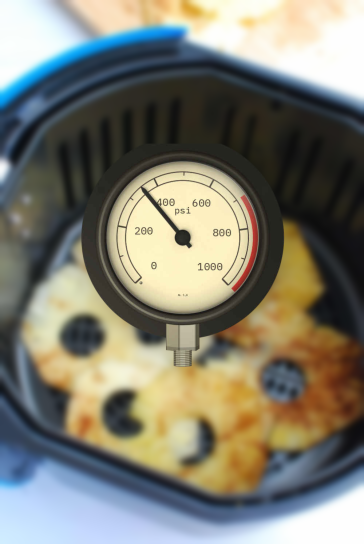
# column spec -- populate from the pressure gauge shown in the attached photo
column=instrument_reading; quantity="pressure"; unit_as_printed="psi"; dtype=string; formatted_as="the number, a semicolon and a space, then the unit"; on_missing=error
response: 350; psi
